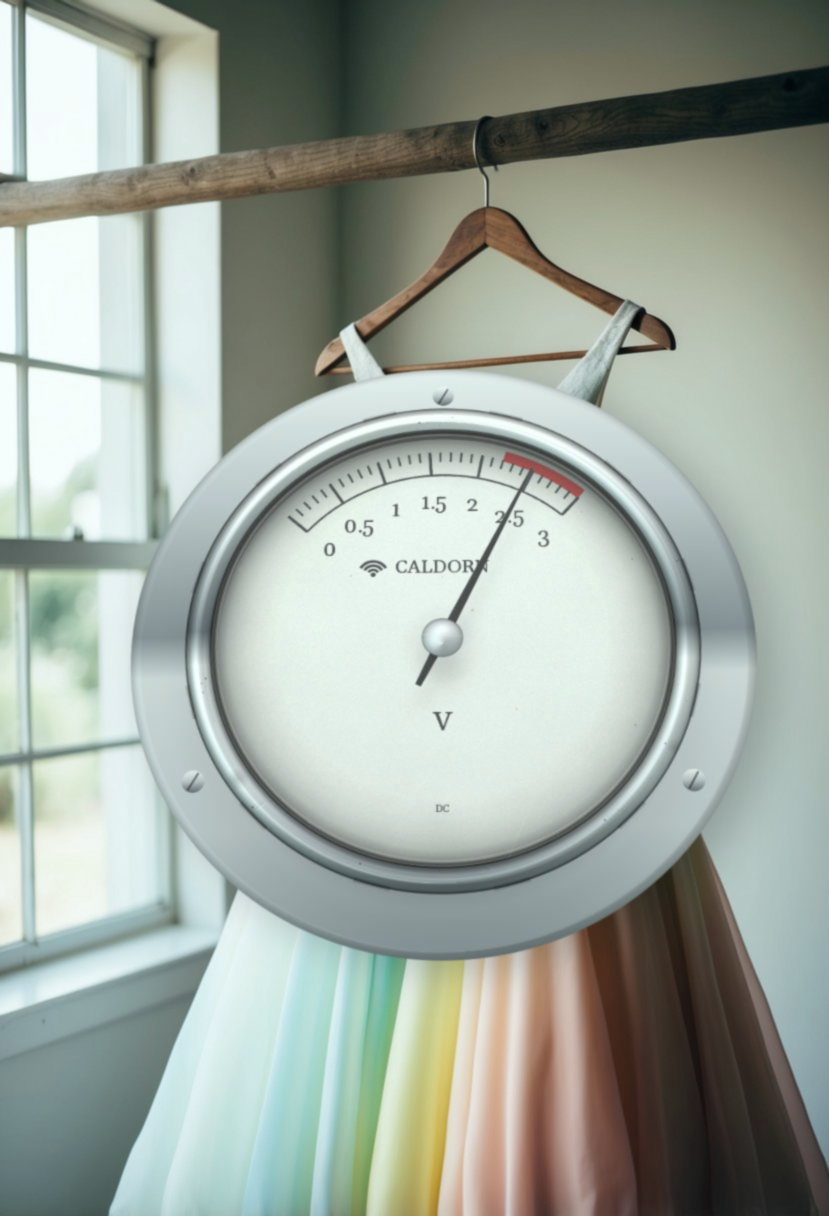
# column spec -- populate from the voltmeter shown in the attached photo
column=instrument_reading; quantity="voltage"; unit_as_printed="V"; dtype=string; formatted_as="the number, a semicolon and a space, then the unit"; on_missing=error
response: 2.5; V
